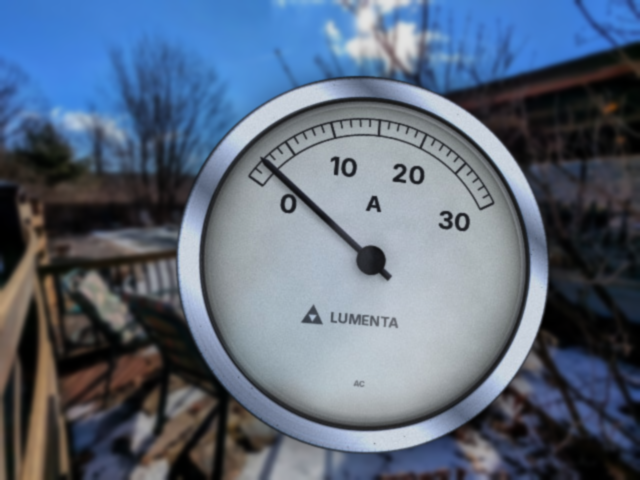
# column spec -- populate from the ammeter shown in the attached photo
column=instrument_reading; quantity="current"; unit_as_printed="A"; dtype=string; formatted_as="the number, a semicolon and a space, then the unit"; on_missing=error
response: 2; A
